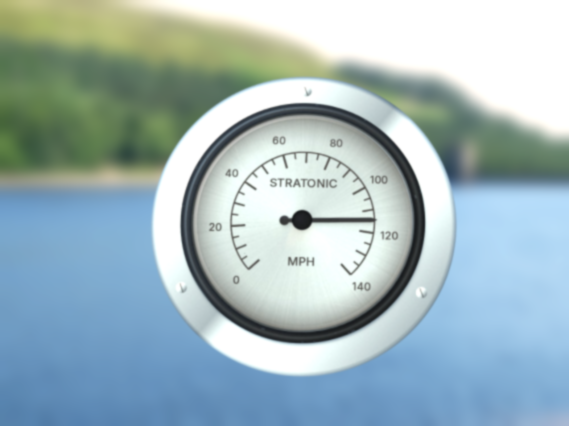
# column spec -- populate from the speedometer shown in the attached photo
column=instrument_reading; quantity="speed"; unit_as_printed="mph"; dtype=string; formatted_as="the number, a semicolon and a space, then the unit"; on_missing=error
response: 115; mph
